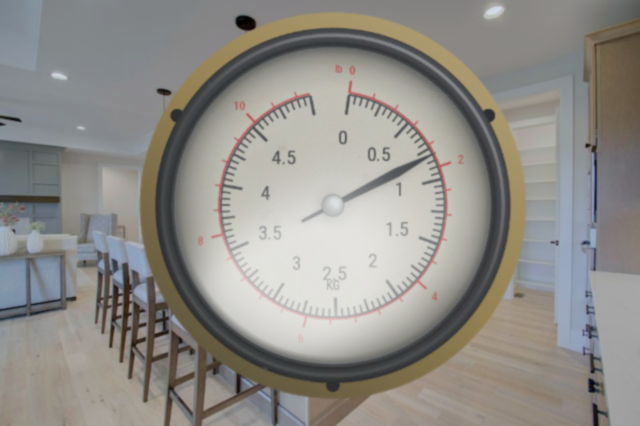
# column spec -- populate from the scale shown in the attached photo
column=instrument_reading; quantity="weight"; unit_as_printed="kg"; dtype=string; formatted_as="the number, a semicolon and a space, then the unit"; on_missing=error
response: 0.8; kg
